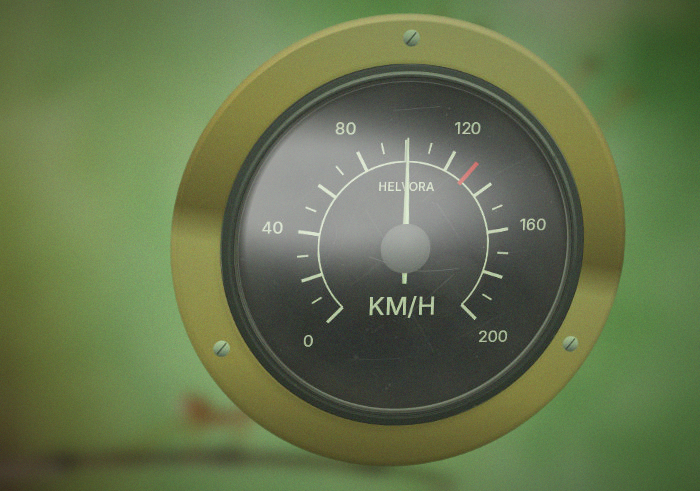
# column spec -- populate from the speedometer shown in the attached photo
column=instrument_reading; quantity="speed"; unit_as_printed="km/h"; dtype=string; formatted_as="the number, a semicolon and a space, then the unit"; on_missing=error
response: 100; km/h
